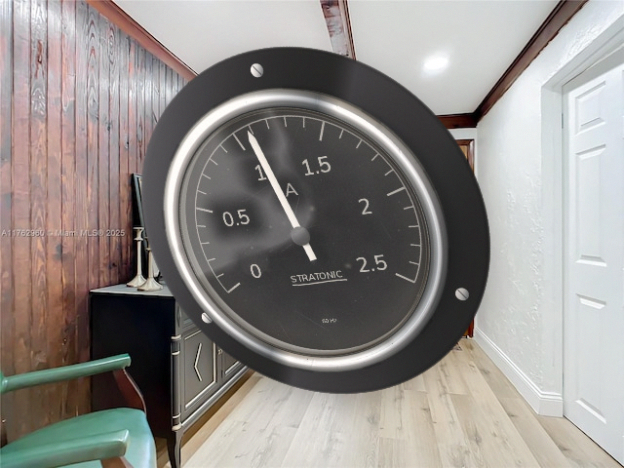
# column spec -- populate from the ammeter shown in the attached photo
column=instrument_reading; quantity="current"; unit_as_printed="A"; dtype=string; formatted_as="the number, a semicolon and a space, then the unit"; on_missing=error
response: 1.1; A
